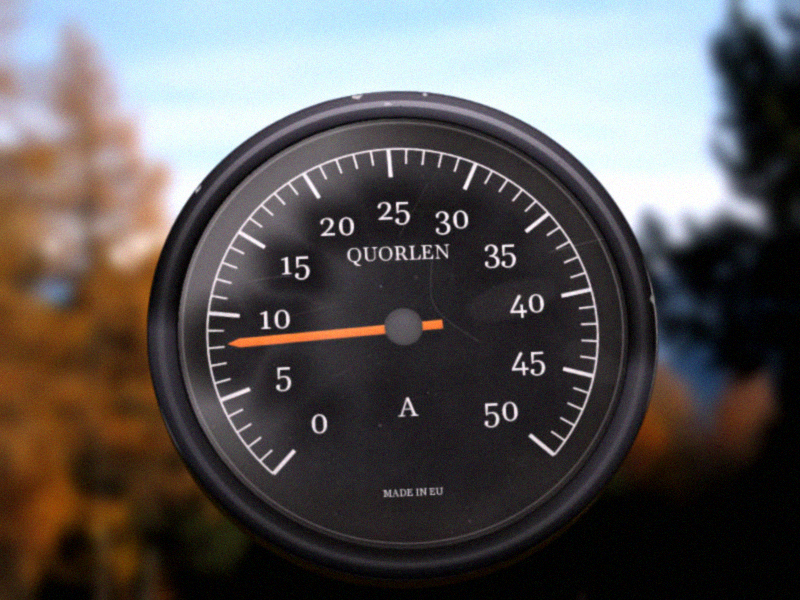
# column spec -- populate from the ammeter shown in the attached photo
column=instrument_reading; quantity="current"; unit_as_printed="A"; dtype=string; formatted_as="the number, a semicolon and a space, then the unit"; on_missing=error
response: 8; A
